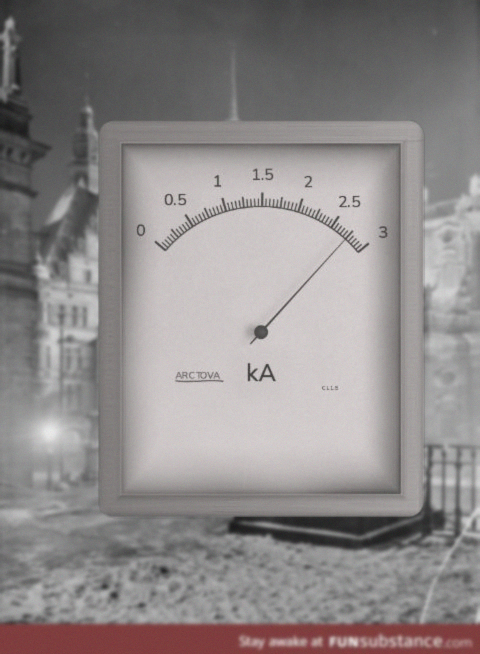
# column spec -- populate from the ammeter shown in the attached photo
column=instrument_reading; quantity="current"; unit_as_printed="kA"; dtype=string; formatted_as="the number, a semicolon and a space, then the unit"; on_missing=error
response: 2.75; kA
